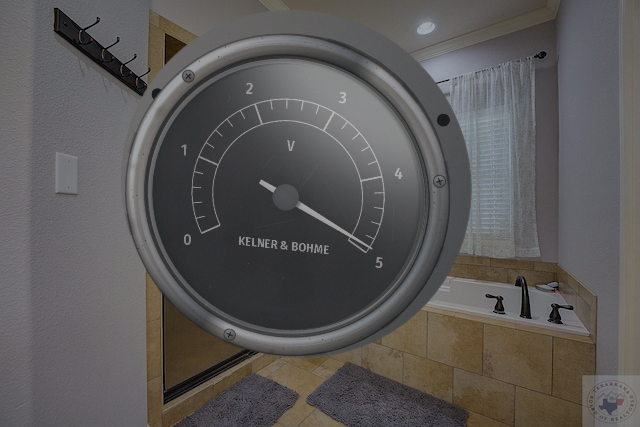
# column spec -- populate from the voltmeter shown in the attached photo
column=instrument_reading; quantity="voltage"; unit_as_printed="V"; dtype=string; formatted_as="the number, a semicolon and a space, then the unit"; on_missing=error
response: 4.9; V
